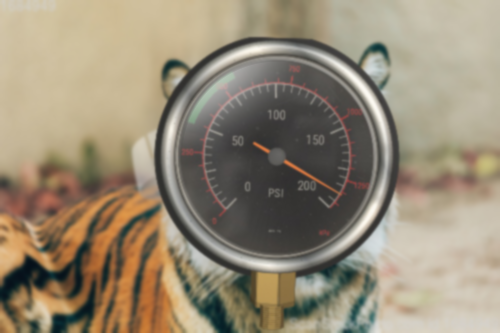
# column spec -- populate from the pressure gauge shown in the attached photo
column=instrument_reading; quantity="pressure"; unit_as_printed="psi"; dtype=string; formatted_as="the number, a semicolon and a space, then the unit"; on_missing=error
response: 190; psi
